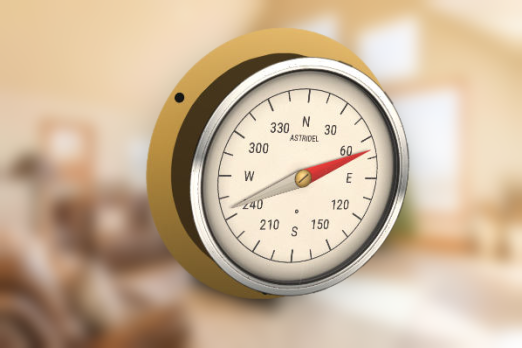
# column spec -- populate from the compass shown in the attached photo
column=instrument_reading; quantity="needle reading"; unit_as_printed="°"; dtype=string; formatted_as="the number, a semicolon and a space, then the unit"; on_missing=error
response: 67.5; °
